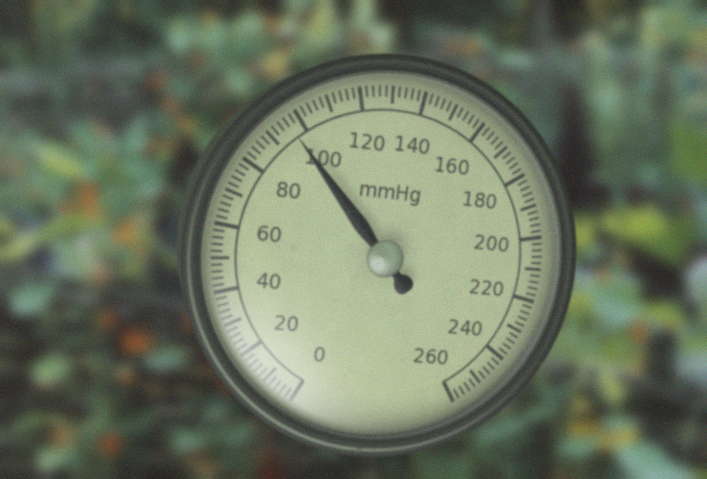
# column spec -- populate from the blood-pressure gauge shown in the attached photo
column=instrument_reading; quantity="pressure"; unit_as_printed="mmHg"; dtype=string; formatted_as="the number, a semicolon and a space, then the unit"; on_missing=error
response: 96; mmHg
